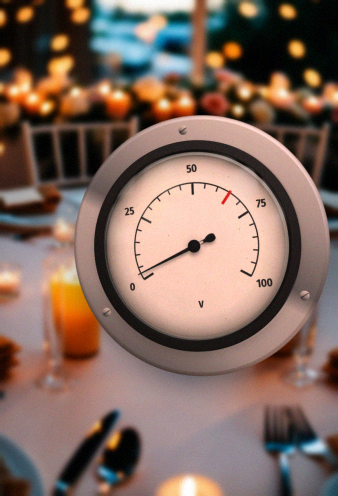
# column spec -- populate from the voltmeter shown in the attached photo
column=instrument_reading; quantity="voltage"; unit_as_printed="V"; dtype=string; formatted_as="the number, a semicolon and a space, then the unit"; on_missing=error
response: 2.5; V
